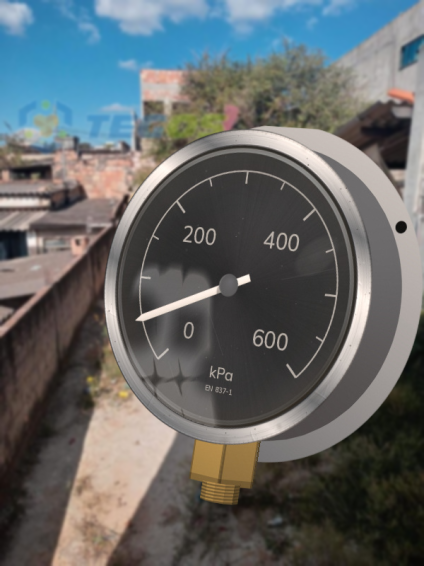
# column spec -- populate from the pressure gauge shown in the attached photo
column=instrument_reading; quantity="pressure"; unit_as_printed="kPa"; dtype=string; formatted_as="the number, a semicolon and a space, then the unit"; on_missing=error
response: 50; kPa
